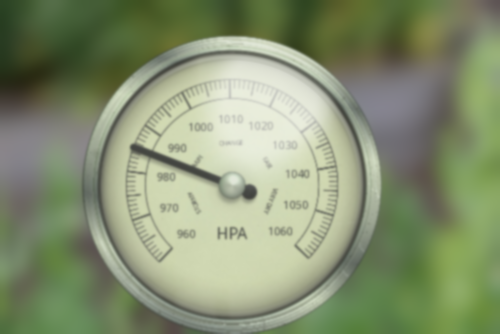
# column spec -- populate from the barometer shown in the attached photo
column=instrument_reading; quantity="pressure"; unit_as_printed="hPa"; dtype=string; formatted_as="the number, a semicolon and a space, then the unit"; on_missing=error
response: 985; hPa
